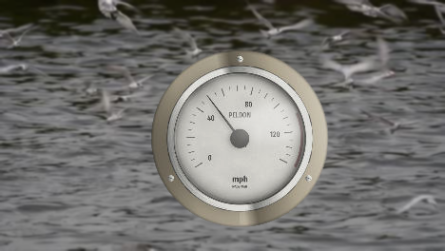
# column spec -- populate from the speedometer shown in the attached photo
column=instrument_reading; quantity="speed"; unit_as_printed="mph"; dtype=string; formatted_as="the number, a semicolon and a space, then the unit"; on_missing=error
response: 50; mph
